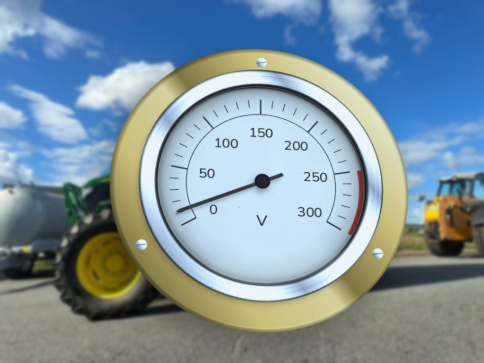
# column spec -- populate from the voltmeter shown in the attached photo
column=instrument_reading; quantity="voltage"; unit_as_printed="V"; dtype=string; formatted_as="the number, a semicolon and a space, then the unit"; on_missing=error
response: 10; V
